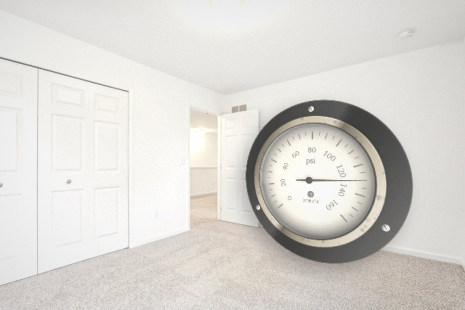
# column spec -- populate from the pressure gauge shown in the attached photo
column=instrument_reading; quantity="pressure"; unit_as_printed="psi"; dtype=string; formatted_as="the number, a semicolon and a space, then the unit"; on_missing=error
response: 130; psi
